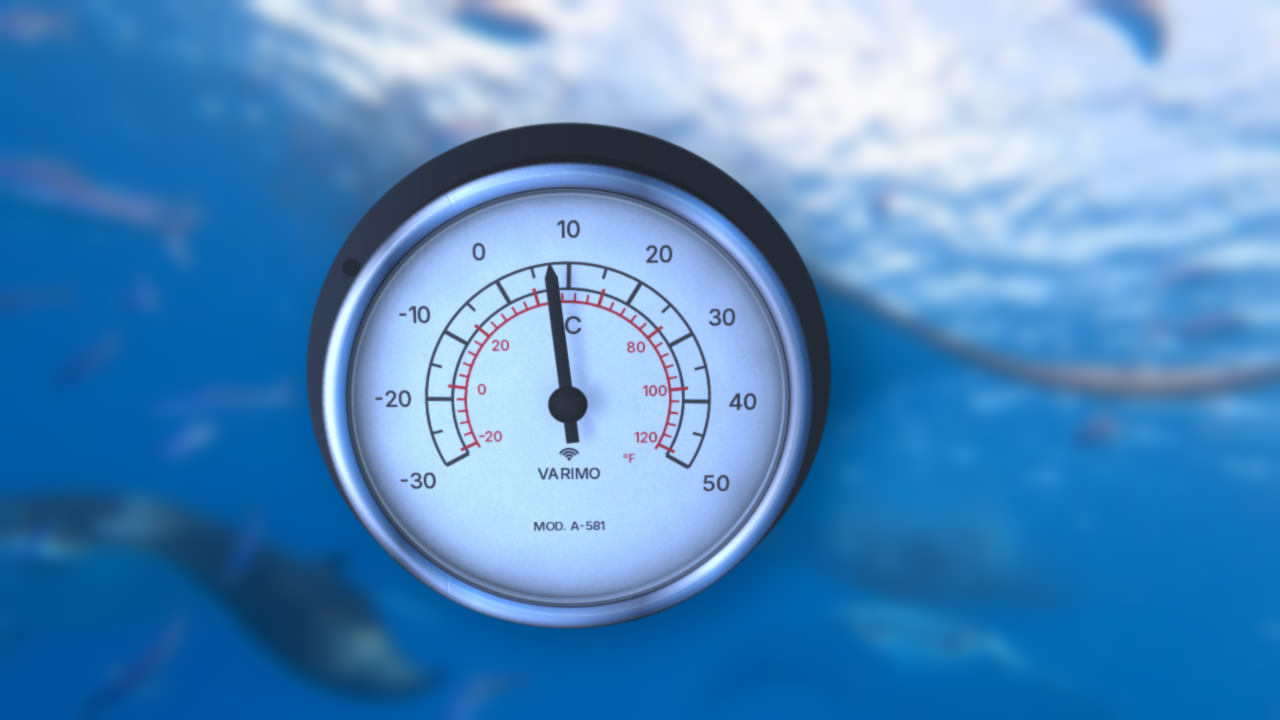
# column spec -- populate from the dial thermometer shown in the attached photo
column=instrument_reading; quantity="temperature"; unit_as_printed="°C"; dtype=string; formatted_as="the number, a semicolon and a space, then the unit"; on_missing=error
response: 7.5; °C
